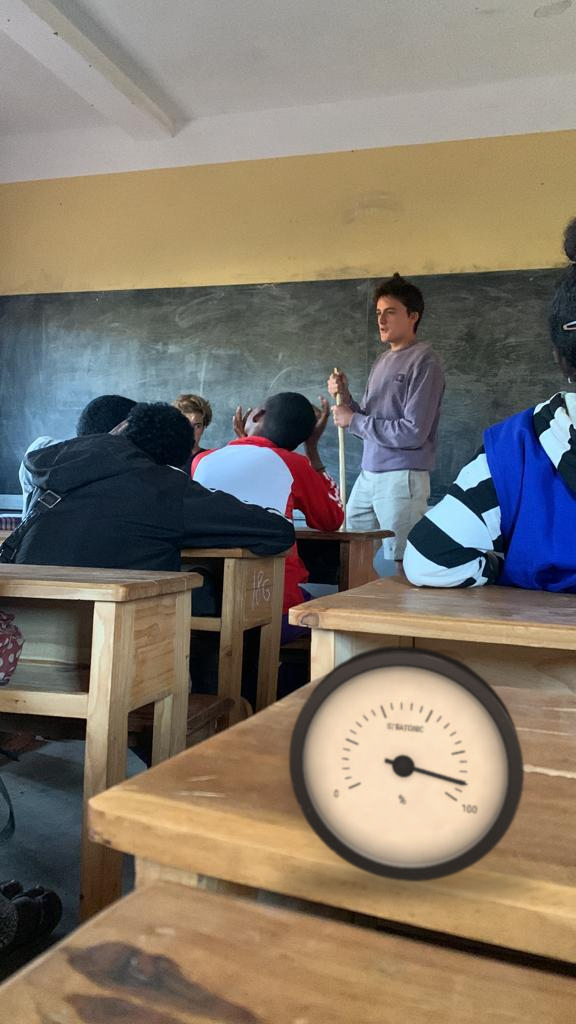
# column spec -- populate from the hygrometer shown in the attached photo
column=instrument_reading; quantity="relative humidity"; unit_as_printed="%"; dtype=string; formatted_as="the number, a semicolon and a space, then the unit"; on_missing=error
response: 92; %
